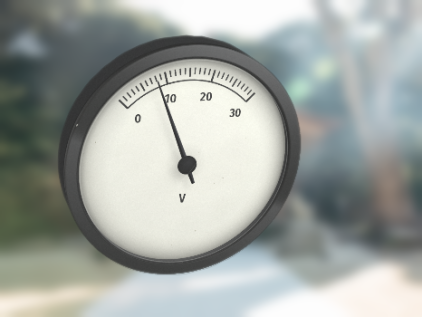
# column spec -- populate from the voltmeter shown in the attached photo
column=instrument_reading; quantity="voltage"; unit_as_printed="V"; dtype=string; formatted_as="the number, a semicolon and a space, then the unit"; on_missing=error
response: 8; V
